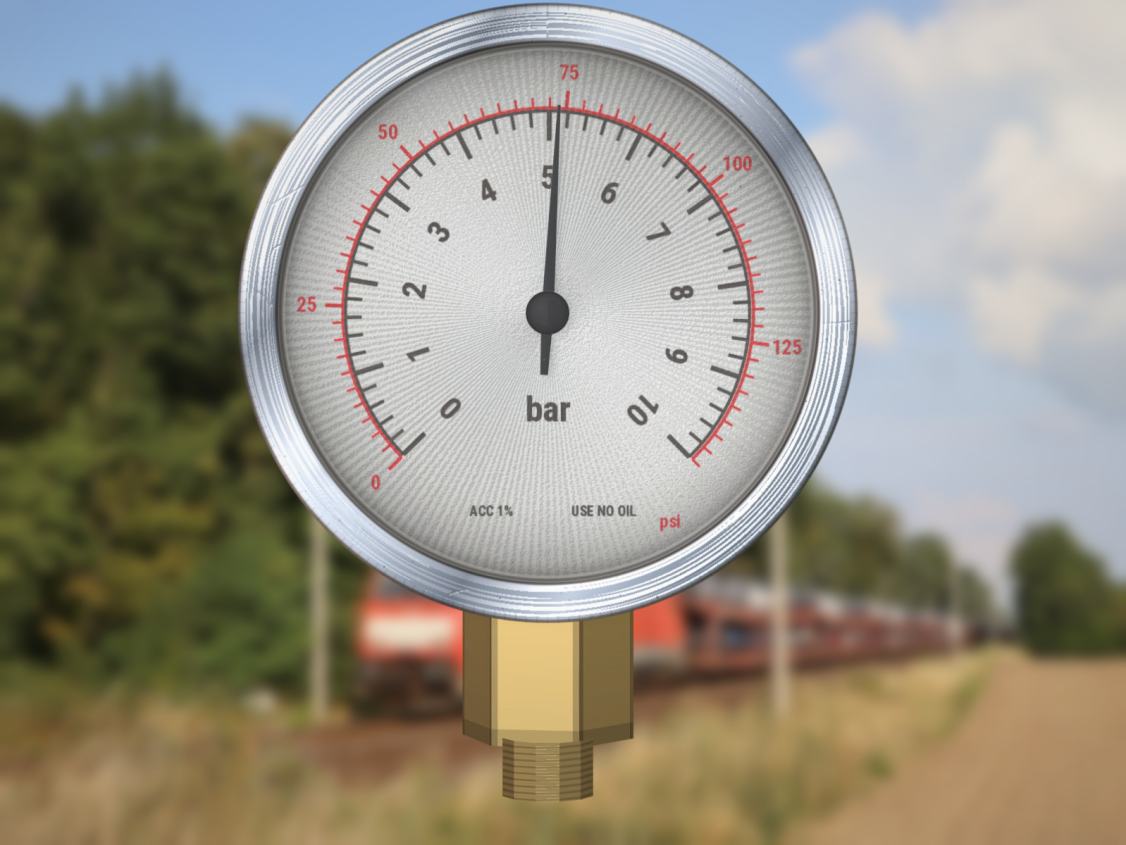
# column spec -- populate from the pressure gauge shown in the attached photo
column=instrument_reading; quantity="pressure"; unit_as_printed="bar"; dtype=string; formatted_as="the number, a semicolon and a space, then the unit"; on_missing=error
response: 5.1; bar
